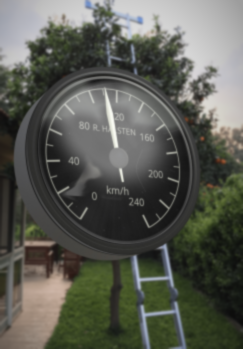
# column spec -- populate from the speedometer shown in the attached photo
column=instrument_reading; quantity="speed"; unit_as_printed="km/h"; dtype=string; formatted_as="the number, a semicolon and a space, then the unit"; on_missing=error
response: 110; km/h
